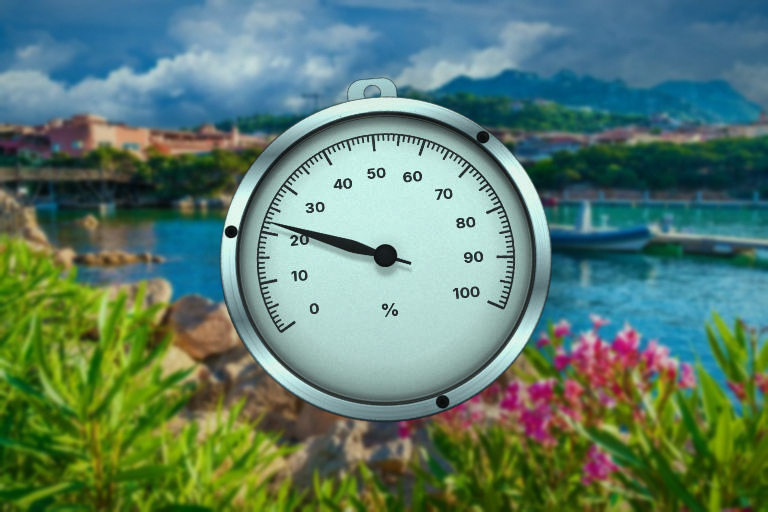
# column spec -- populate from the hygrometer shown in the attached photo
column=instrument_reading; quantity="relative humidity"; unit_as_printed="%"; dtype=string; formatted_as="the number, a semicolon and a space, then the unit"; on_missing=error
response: 22; %
